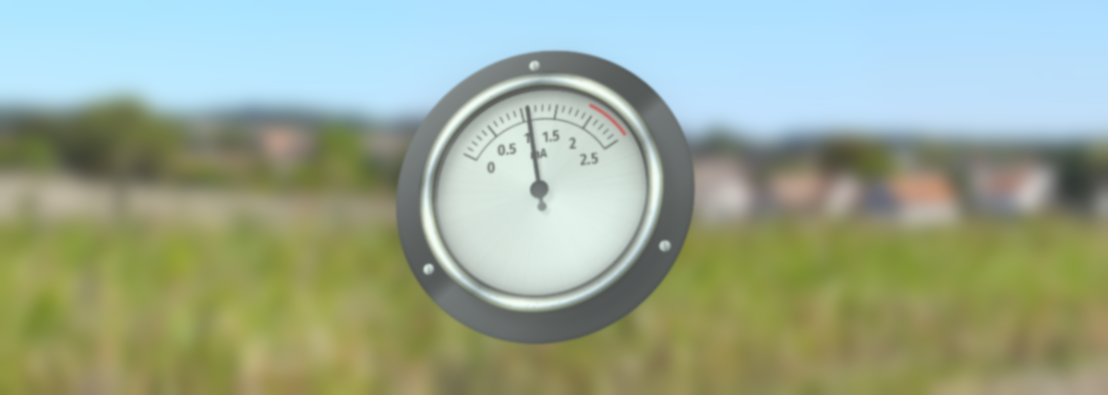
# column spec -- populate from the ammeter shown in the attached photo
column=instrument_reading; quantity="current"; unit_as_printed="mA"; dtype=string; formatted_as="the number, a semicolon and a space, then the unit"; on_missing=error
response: 1.1; mA
